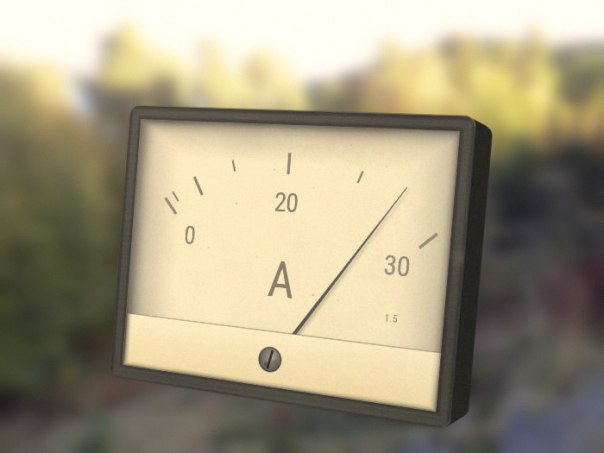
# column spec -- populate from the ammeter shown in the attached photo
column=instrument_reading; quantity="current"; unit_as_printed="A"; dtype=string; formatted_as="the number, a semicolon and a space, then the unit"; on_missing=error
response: 27.5; A
